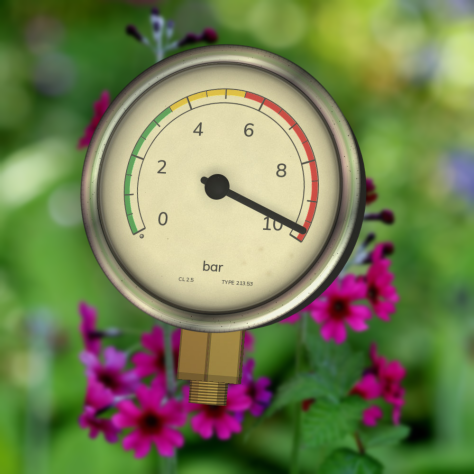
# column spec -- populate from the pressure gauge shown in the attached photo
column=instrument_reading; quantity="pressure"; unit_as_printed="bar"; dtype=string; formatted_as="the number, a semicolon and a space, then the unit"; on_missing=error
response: 9.75; bar
